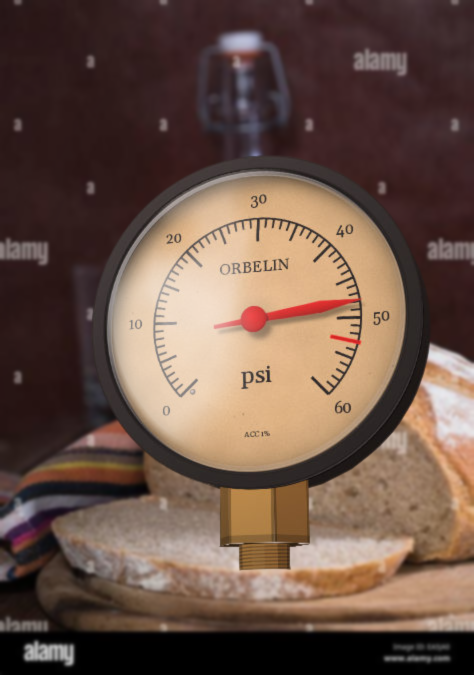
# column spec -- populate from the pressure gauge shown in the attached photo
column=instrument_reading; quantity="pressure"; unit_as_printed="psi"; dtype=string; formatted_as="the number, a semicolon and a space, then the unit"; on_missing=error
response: 48; psi
